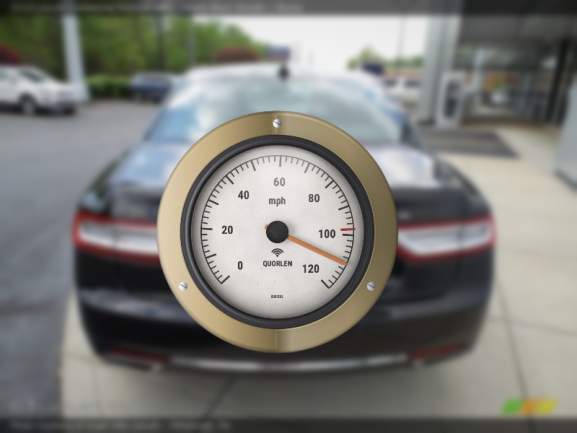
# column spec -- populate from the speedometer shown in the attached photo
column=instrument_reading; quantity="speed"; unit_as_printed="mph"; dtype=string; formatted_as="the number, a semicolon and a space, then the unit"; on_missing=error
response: 110; mph
